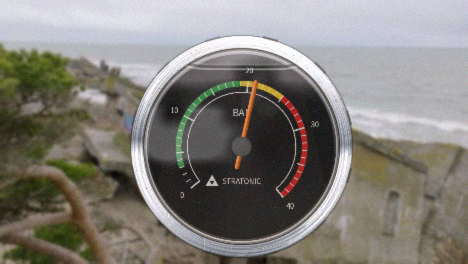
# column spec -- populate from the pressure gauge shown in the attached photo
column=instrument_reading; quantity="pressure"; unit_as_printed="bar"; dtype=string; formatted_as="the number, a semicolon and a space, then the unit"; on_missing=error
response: 21; bar
